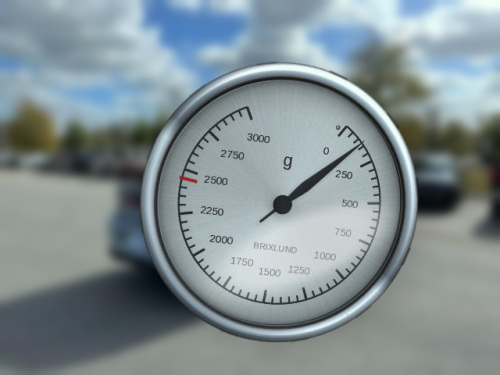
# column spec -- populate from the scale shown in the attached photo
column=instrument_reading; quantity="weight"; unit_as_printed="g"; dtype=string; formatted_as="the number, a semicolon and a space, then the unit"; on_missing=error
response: 125; g
